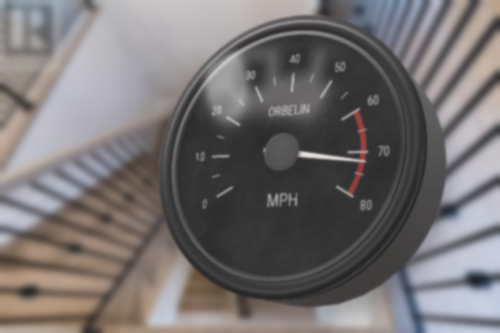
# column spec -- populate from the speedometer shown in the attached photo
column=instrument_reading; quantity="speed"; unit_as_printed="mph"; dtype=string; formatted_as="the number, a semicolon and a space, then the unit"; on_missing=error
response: 72.5; mph
